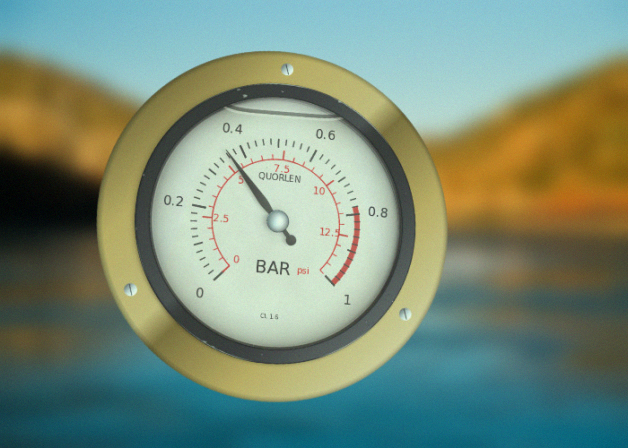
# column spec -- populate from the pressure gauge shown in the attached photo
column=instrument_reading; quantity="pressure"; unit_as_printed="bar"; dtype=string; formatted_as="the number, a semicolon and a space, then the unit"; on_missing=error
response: 0.36; bar
